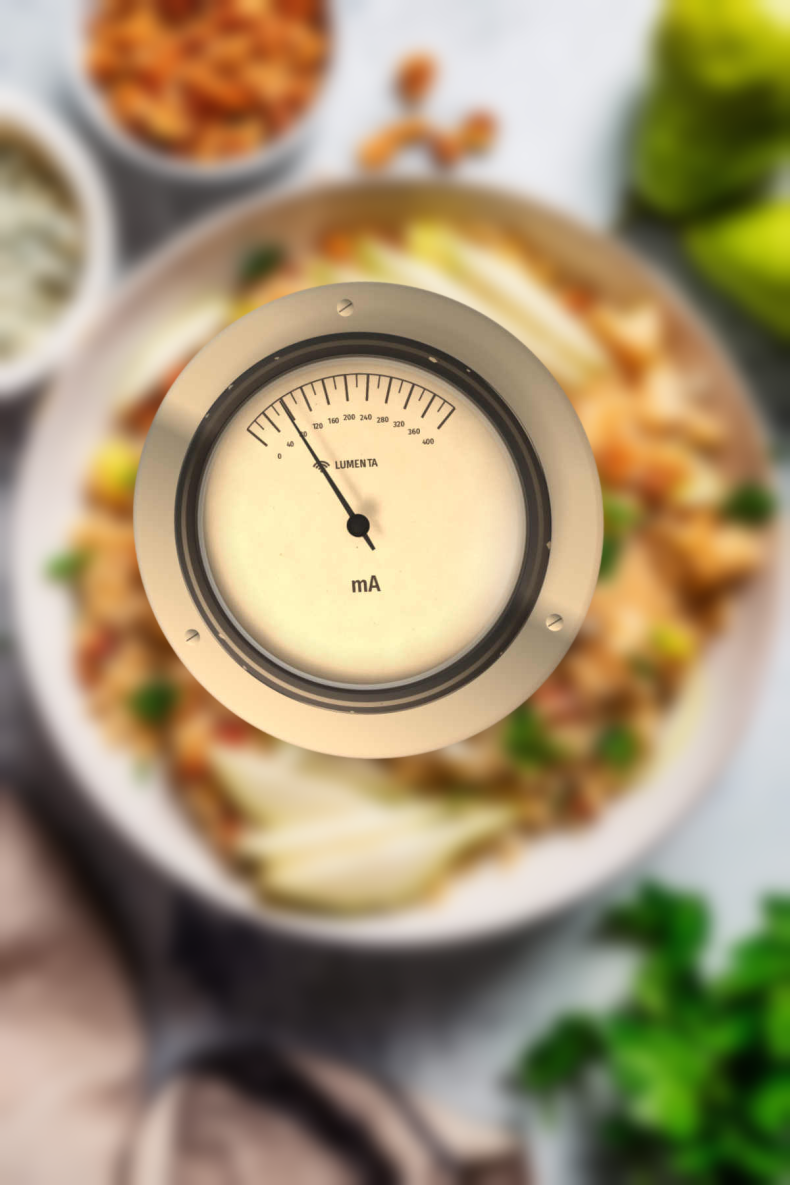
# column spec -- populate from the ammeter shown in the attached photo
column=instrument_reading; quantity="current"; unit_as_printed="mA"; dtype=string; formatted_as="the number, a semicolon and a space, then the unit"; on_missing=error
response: 80; mA
